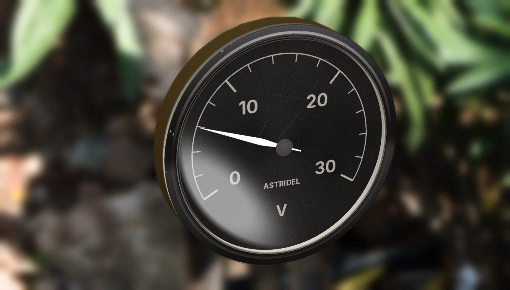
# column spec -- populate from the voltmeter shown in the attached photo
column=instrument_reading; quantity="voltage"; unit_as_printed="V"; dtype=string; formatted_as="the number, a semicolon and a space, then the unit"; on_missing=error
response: 6; V
